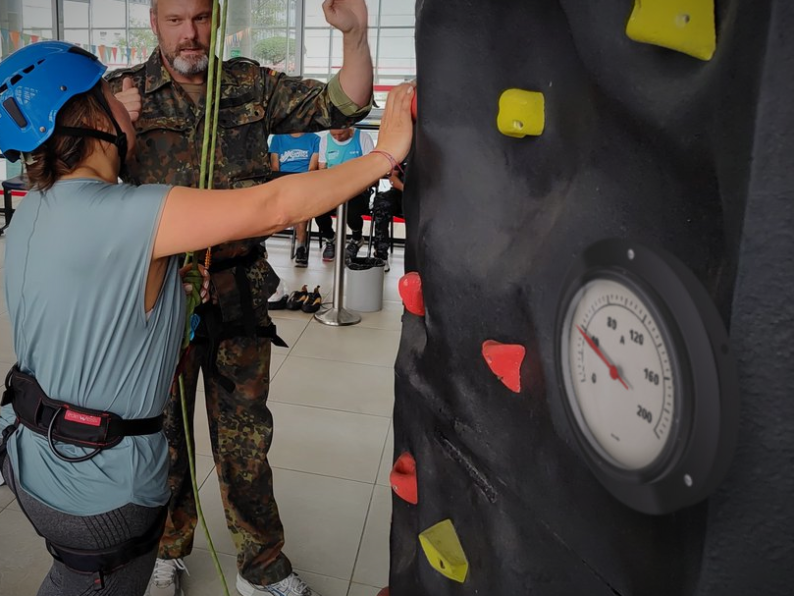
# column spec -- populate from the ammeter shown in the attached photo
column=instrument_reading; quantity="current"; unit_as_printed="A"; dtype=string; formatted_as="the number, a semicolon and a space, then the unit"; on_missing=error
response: 40; A
